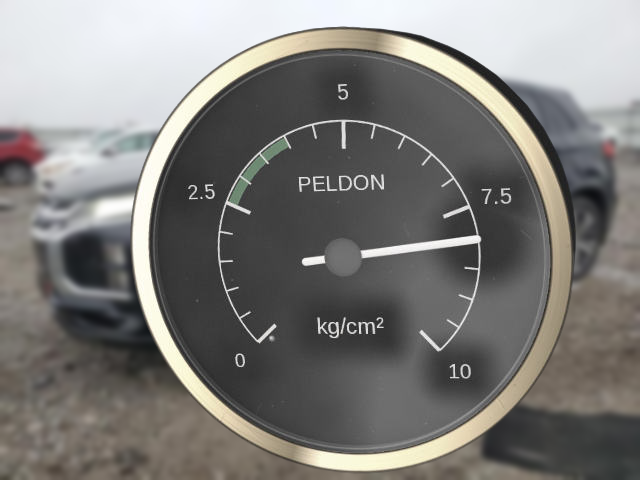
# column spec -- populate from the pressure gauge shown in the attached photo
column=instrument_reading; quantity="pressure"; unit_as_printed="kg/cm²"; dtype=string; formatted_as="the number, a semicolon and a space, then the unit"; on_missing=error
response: 8; kg/cm²
